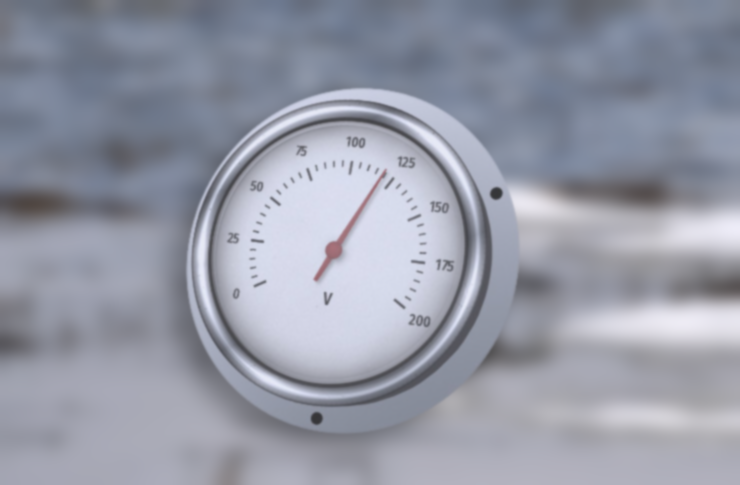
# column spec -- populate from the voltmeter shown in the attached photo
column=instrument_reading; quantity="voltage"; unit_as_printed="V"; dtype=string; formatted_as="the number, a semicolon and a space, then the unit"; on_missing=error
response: 120; V
